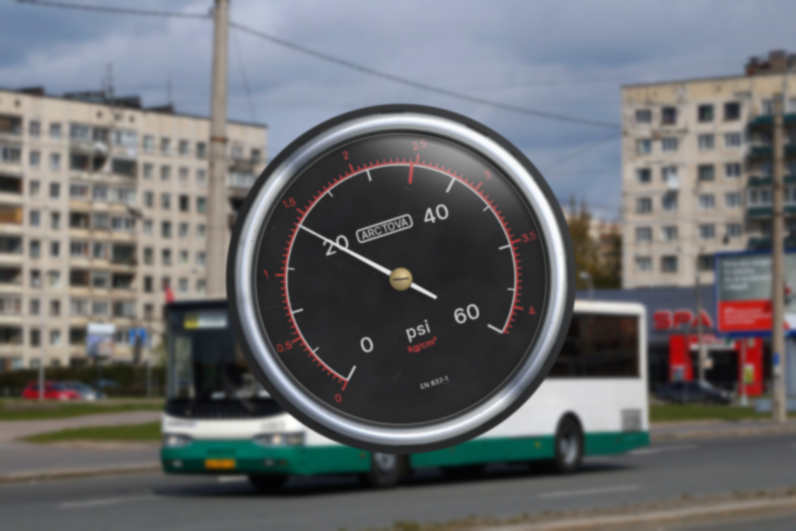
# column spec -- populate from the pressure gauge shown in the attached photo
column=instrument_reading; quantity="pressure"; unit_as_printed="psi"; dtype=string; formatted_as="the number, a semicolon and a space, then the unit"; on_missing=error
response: 20; psi
